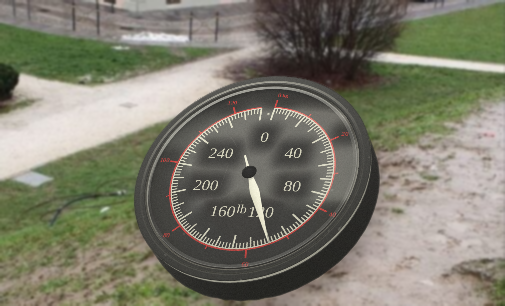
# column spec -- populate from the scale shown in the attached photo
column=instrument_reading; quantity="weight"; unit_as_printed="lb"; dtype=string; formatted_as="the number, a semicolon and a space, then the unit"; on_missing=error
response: 120; lb
